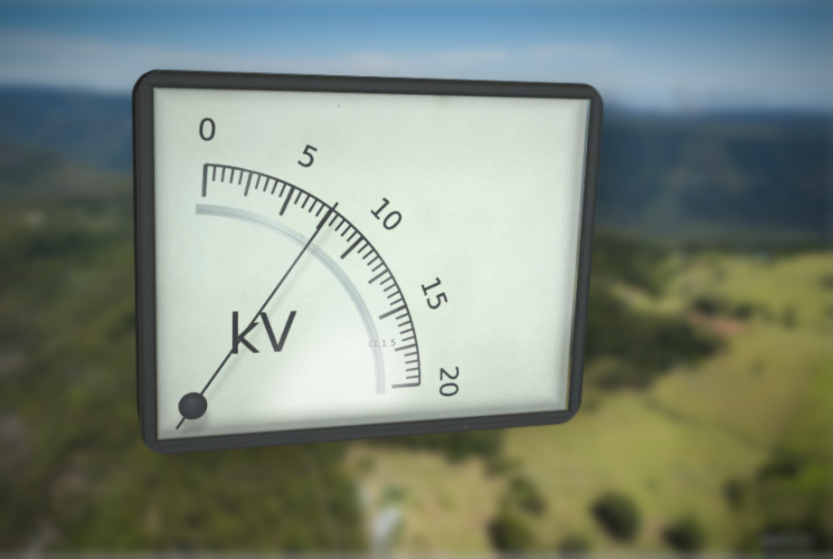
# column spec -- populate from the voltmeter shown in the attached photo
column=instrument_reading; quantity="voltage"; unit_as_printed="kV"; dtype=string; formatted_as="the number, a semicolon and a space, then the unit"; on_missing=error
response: 7.5; kV
